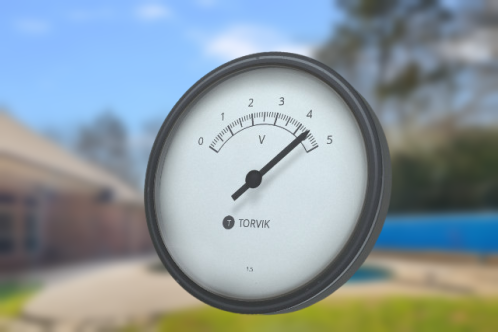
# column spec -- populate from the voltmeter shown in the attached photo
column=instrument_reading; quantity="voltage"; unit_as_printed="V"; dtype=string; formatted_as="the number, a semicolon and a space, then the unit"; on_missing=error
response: 4.5; V
